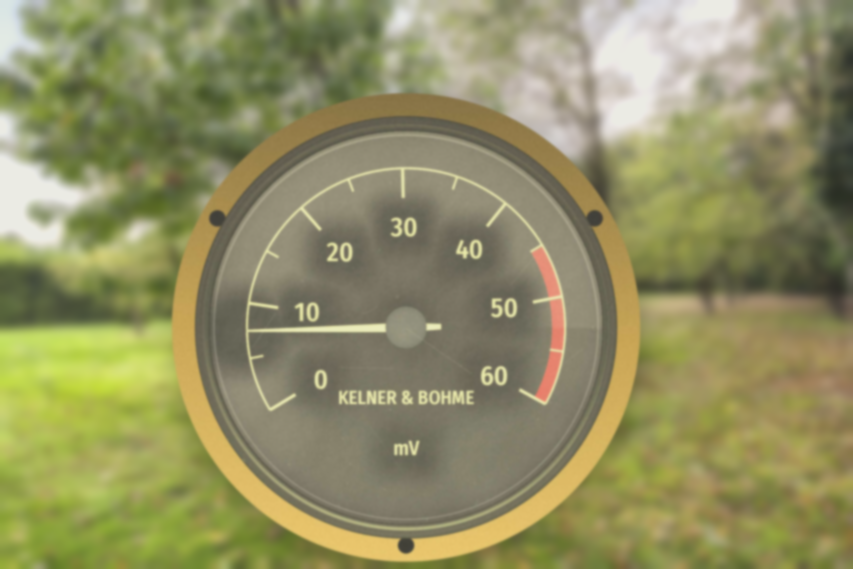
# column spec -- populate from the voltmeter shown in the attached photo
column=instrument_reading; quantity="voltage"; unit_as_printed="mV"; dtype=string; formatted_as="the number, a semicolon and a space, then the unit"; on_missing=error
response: 7.5; mV
